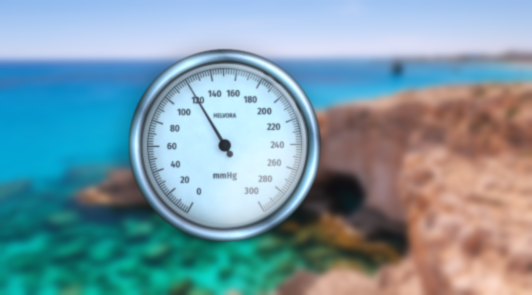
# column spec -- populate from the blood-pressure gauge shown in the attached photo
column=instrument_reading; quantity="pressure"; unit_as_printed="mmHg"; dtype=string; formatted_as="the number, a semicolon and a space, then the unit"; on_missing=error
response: 120; mmHg
